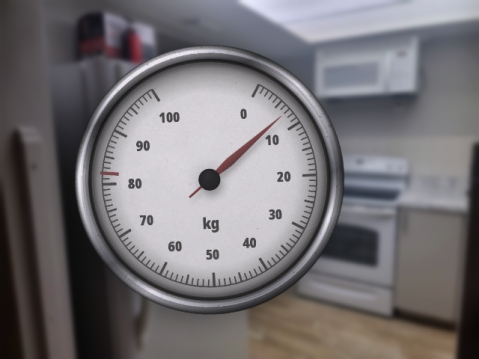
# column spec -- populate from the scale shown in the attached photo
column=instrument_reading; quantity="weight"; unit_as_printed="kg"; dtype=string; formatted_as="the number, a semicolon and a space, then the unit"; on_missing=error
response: 7; kg
